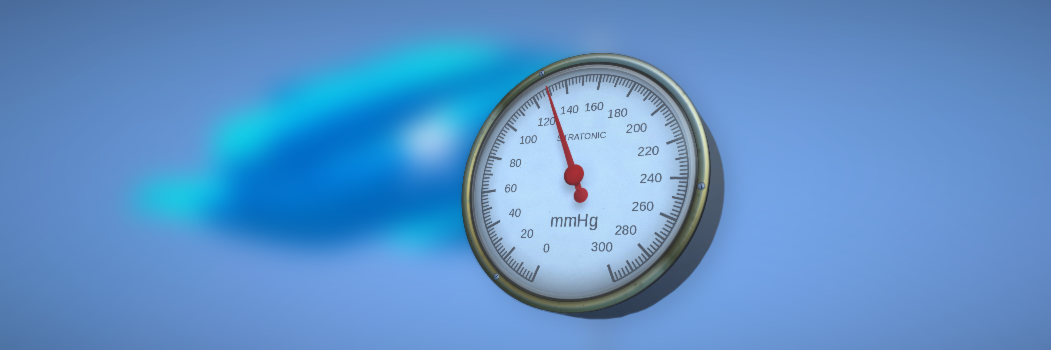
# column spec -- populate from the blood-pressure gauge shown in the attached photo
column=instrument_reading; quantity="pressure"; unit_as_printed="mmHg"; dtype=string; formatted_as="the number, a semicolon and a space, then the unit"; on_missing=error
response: 130; mmHg
